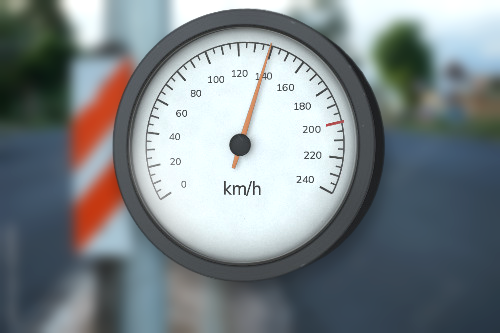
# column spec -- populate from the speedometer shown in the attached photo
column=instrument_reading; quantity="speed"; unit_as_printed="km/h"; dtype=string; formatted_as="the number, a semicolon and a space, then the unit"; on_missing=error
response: 140; km/h
